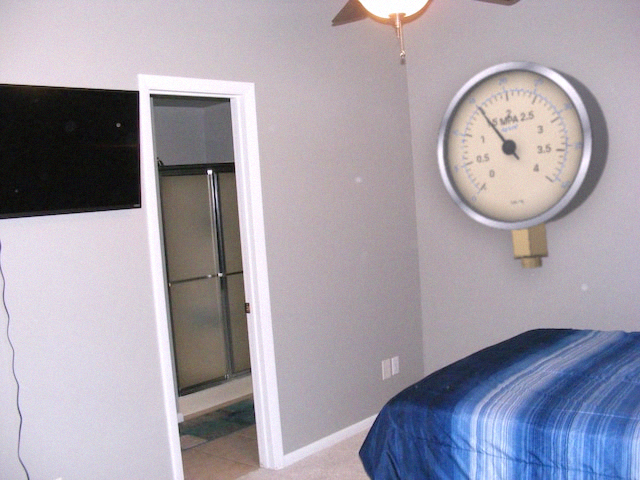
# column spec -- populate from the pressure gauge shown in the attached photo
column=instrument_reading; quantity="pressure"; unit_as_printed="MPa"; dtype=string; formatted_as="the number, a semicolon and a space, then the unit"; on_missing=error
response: 1.5; MPa
